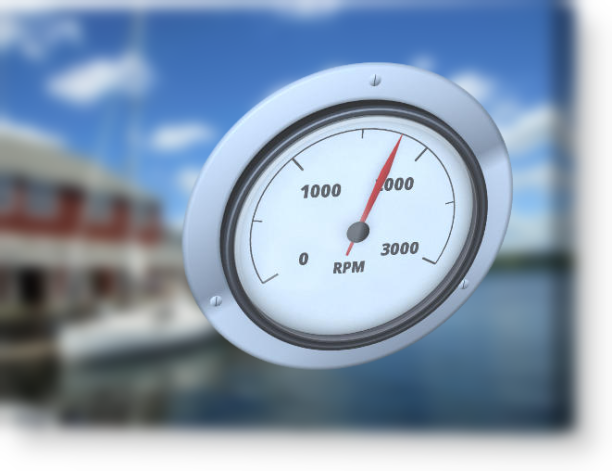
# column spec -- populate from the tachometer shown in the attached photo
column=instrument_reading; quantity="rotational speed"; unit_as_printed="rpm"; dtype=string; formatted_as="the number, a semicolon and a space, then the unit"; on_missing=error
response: 1750; rpm
